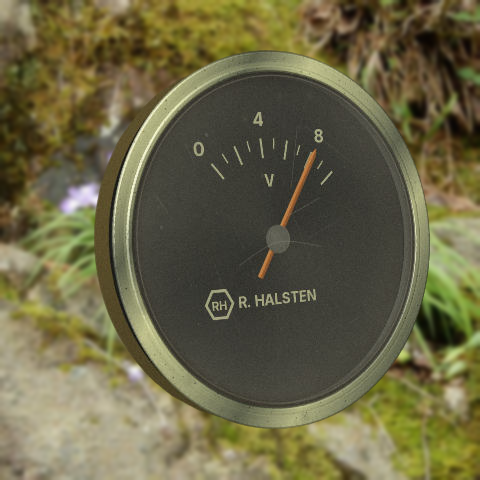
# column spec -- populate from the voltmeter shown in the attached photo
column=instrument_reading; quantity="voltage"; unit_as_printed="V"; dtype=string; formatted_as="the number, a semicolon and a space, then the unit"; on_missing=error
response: 8; V
